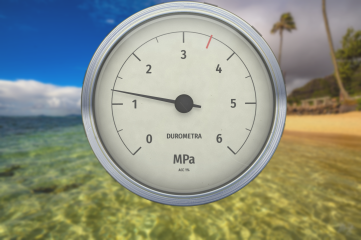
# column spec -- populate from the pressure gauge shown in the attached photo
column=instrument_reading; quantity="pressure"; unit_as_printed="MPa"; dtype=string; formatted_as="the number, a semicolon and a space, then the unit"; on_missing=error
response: 1.25; MPa
